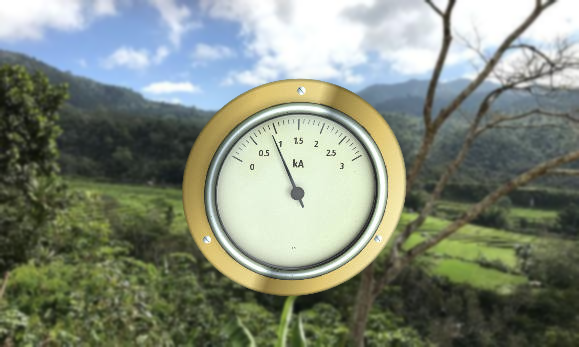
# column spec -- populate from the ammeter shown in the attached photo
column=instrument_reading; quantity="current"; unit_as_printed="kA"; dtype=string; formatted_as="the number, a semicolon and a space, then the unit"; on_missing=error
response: 0.9; kA
